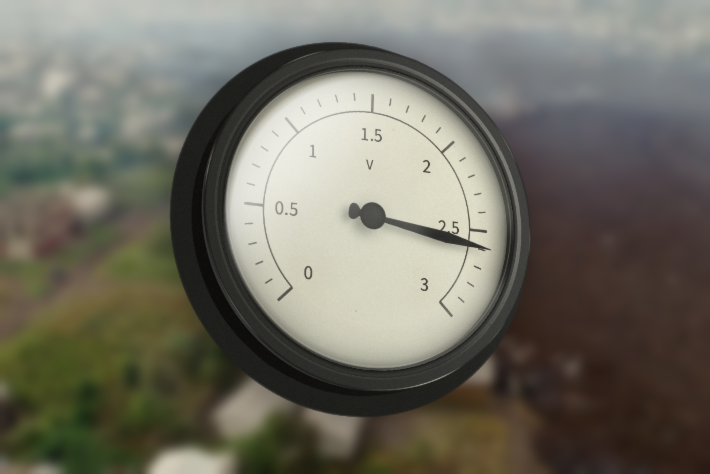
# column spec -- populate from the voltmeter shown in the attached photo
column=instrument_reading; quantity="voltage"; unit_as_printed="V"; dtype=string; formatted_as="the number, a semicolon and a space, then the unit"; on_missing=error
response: 2.6; V
